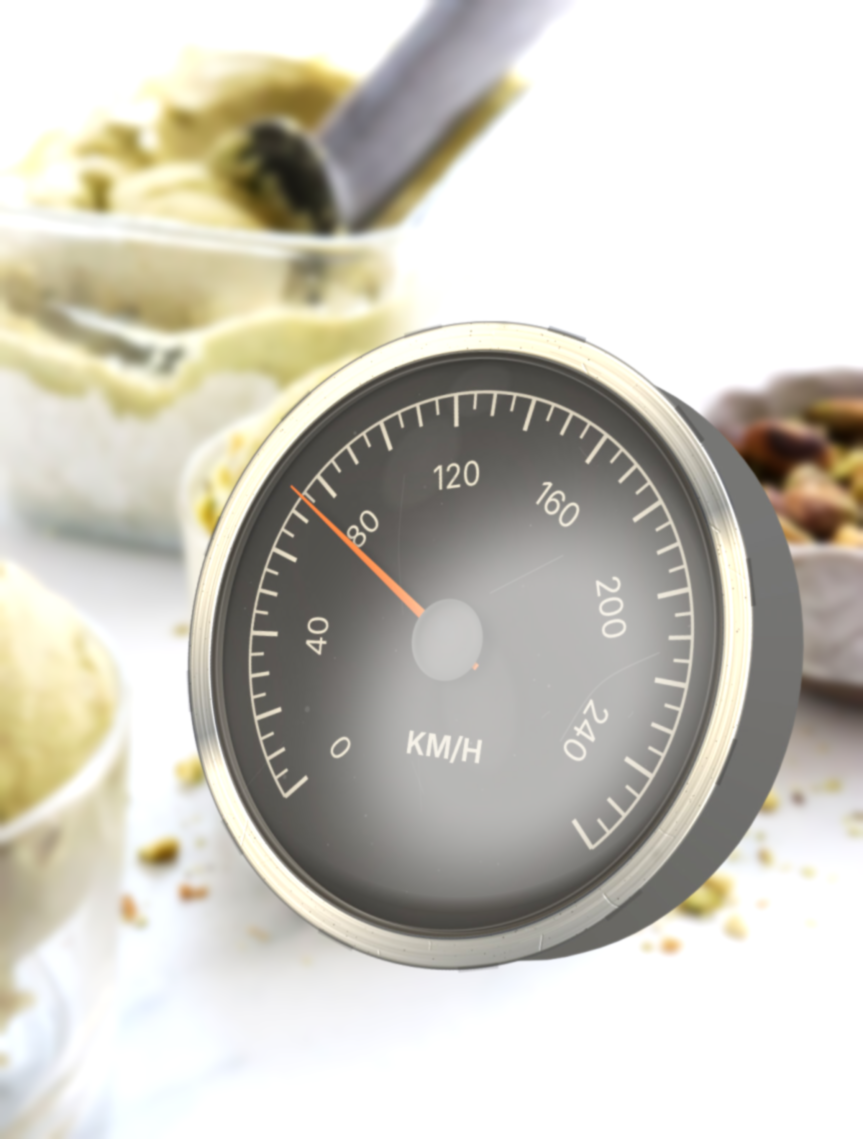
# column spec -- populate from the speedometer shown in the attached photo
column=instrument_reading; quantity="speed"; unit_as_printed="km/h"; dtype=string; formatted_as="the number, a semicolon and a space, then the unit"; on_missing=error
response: 75; km/h
